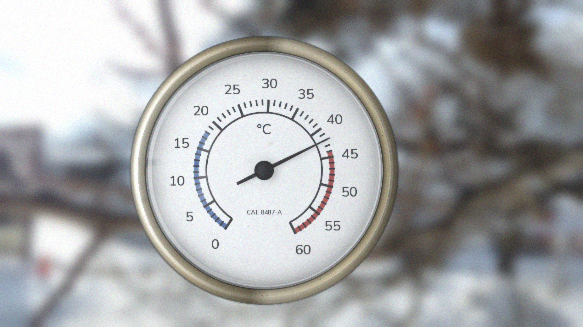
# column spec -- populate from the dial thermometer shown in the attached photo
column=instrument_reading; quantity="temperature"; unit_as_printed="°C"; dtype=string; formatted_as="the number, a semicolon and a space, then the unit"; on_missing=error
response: 42; °C
